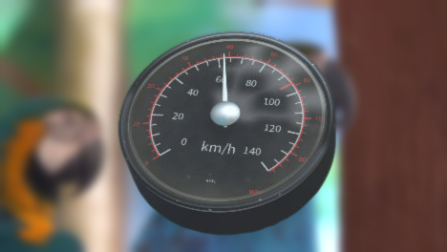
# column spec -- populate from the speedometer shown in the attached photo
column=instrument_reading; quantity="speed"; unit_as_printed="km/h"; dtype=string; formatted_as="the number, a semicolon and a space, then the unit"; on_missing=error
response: 62.5; km/h
